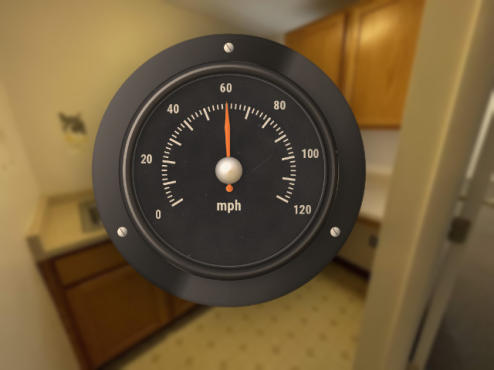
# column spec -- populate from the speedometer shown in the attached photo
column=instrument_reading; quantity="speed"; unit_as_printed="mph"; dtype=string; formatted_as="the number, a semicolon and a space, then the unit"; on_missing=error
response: 60; mph
